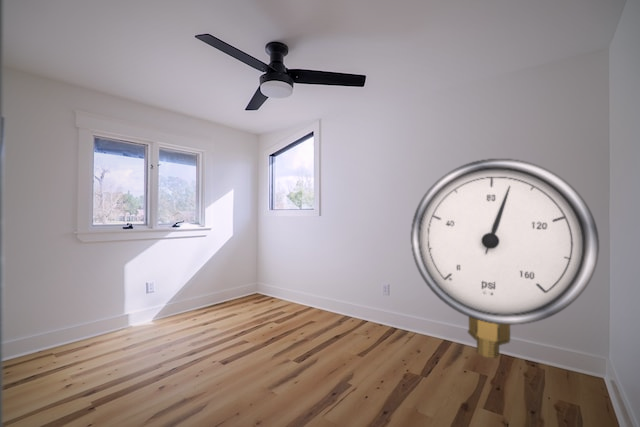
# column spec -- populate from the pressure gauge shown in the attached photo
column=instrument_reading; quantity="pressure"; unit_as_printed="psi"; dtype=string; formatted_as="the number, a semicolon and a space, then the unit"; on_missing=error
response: 90; psi
